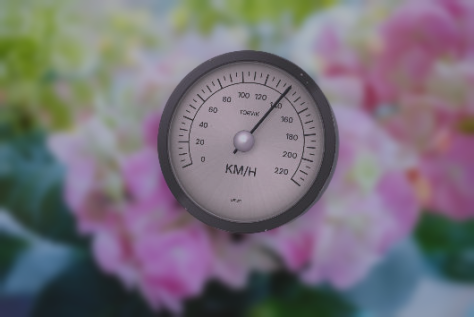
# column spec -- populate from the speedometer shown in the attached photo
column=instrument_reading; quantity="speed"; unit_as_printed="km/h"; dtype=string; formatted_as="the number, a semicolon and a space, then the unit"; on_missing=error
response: 140; km/h
